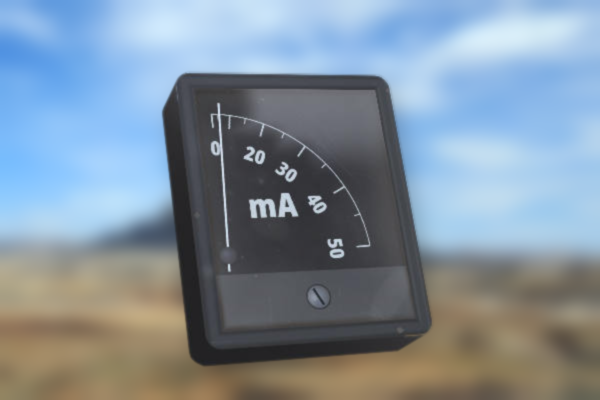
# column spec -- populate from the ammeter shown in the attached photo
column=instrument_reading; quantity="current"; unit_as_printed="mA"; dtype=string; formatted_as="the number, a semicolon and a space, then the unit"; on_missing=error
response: 5; mA
